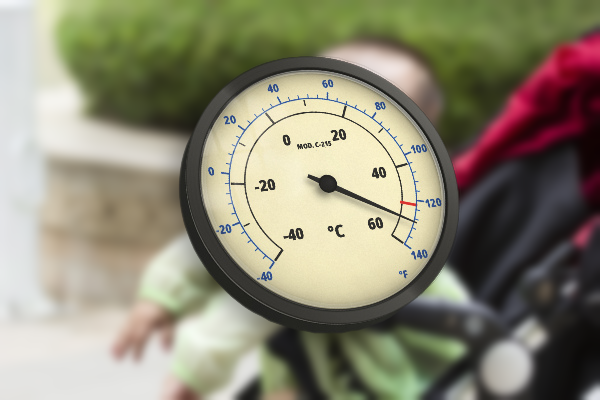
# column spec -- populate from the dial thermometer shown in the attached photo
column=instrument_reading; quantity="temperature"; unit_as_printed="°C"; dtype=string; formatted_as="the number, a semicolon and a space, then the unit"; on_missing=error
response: 55; °C
